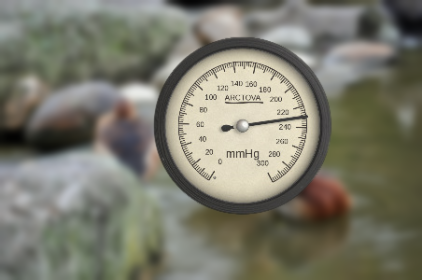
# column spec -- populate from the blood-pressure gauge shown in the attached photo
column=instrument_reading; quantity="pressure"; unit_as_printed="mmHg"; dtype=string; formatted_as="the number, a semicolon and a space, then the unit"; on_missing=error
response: 230; mmHg
